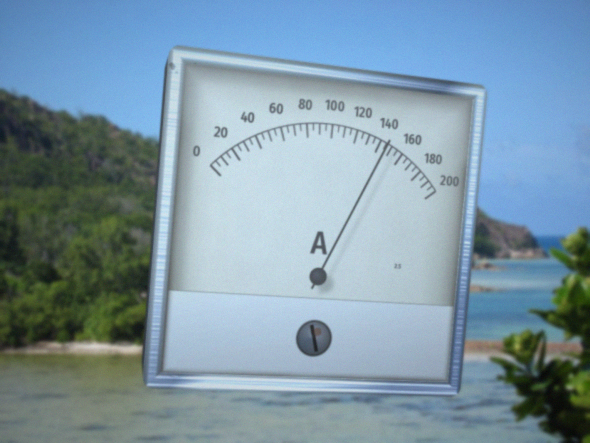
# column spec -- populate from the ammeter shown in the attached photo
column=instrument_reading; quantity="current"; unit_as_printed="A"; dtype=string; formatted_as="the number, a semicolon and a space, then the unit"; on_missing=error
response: 145; A
